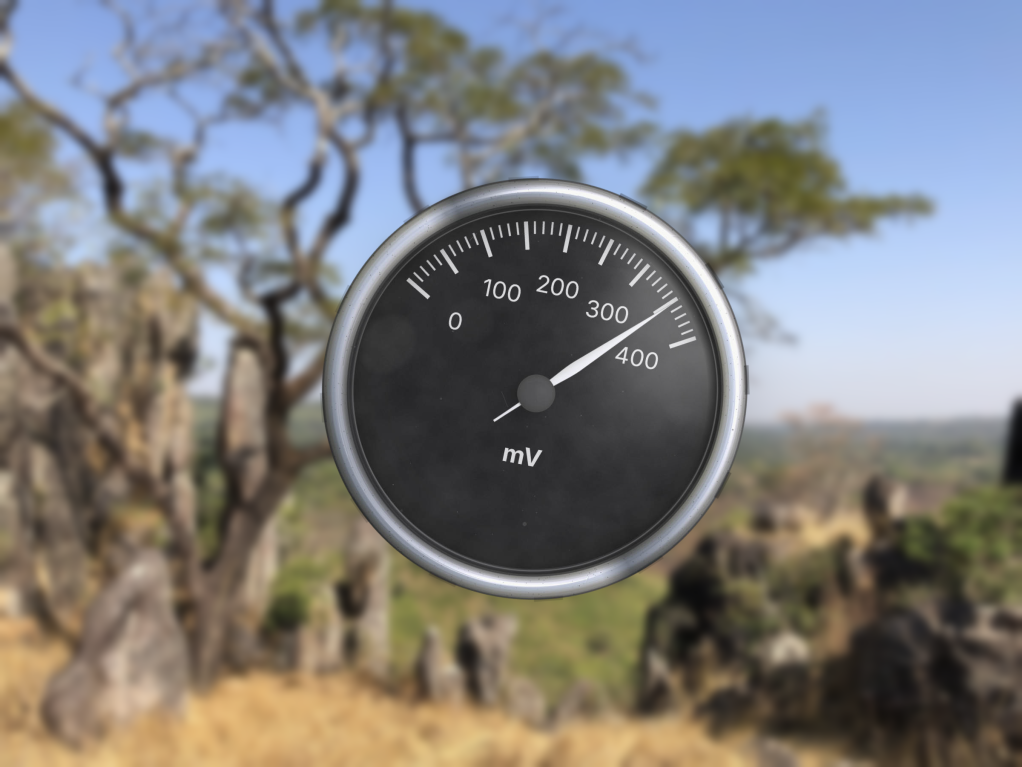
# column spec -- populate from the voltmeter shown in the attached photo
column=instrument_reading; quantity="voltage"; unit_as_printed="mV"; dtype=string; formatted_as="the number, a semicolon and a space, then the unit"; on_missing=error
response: 350; mV
